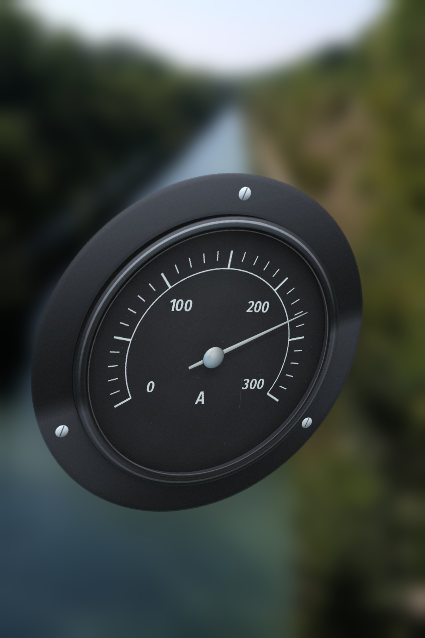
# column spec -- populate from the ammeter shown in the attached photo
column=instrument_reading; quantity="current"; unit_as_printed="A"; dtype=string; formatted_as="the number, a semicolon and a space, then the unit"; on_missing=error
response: 230; A
